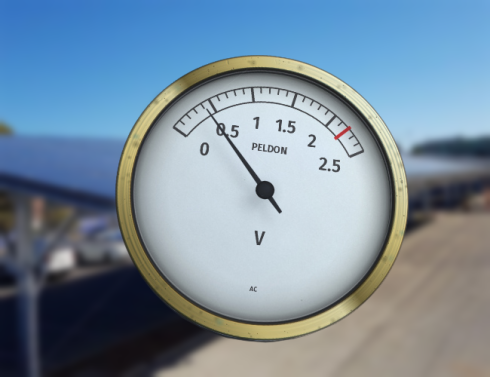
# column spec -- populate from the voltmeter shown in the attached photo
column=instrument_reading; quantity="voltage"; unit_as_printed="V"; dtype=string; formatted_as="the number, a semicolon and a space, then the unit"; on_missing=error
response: 0.4; V
